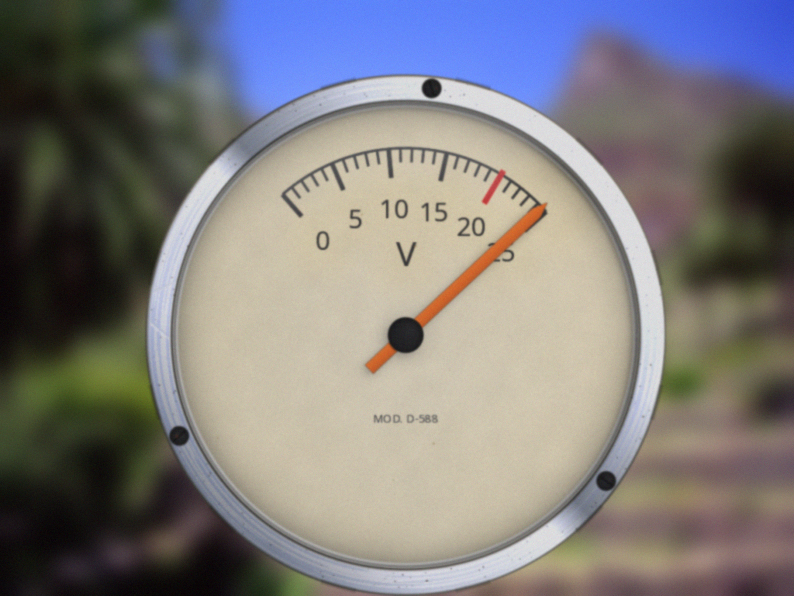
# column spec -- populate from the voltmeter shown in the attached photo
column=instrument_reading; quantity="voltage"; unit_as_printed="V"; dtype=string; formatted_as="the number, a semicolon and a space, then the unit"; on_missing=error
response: 24.5; V
